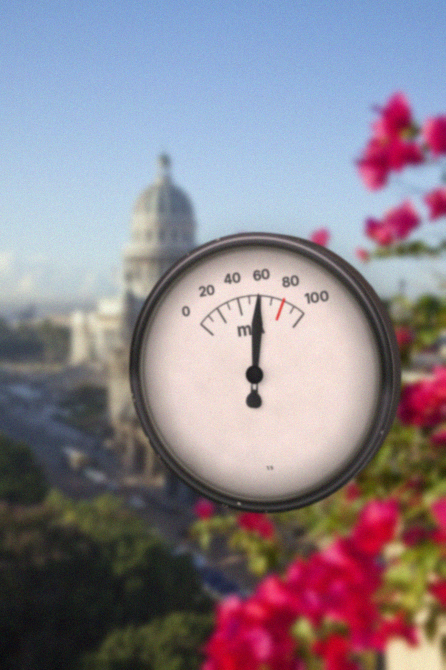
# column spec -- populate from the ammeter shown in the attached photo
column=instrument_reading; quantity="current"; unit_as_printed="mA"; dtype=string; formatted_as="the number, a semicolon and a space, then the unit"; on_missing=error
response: 60; mA
